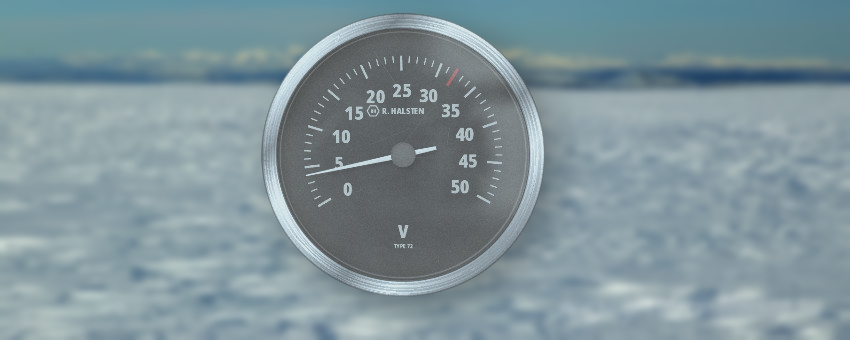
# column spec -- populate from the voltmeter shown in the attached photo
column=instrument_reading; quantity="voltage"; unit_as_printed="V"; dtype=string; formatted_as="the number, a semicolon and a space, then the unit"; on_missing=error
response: 4; V
